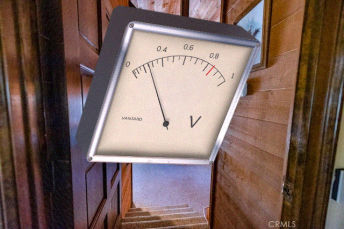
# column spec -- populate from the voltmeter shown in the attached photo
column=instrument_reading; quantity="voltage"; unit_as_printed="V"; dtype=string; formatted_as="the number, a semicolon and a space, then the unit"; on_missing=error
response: 0.25; V
